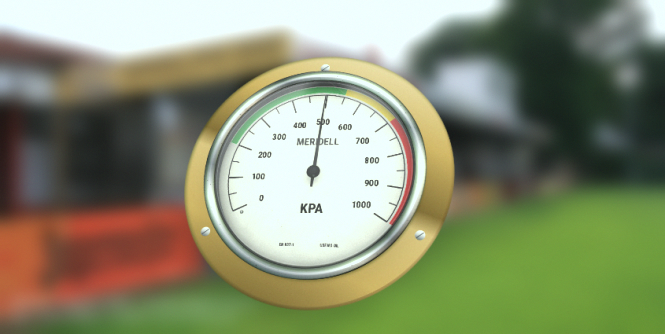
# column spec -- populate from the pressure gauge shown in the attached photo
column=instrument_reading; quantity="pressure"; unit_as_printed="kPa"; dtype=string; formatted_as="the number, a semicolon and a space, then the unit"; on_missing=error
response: 500; kPa
